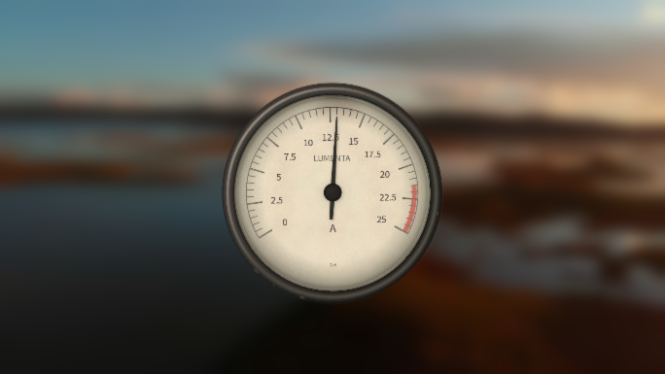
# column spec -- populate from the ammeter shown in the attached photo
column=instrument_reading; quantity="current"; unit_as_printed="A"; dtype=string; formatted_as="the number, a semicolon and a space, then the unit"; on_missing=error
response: 13; A
